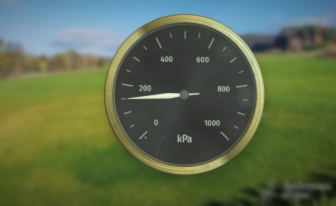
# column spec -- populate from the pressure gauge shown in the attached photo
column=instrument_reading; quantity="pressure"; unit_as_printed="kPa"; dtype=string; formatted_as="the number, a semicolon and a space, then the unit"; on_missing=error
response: 150; kPa
